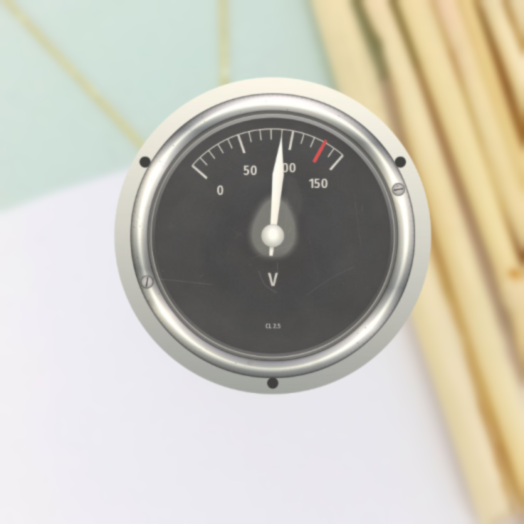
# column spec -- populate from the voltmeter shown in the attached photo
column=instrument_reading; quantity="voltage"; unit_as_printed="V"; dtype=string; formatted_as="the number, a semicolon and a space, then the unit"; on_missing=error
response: 90; V
